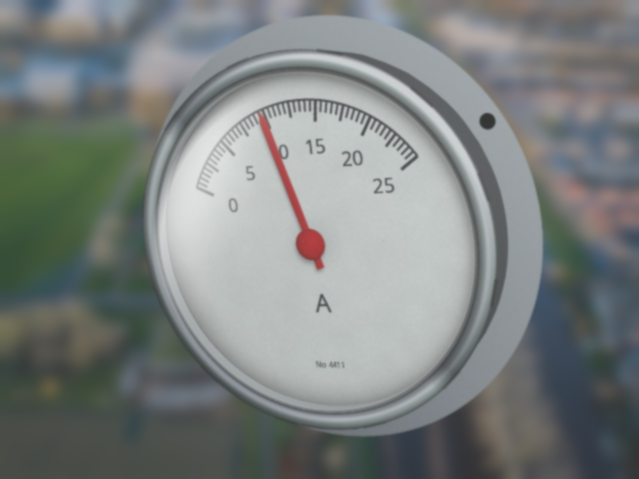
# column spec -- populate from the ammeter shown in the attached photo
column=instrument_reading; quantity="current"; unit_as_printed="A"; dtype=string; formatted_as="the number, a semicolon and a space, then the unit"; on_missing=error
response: 10; A
